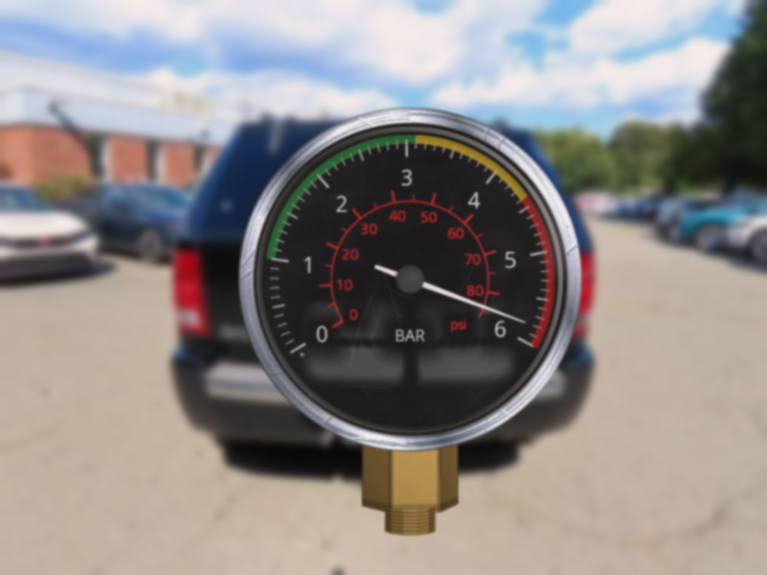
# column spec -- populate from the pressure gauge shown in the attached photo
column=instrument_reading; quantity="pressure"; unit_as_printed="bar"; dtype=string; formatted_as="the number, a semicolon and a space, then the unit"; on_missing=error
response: 5.8; bar
